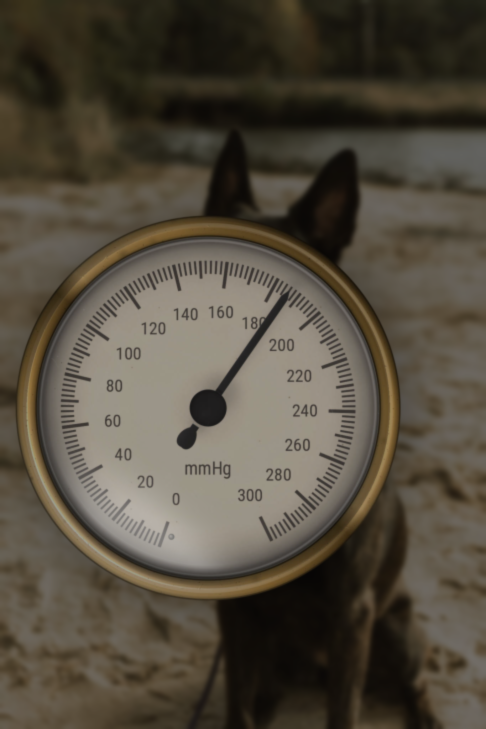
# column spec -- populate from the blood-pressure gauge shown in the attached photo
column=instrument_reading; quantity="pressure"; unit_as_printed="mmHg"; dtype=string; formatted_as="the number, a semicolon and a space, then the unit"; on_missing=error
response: 186; mmHg
